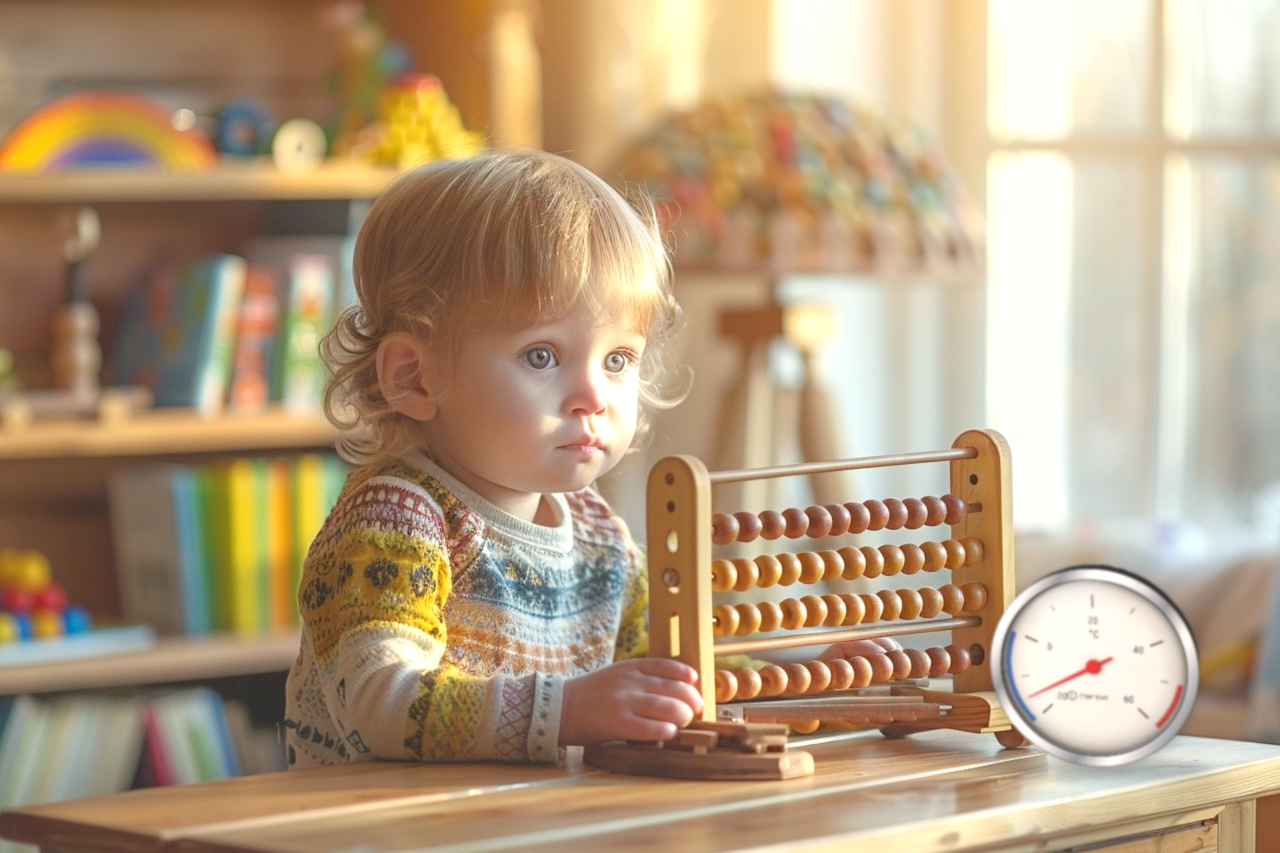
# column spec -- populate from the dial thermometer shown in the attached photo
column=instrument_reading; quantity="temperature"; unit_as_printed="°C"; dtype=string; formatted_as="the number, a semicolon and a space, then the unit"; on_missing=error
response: -15; °C
